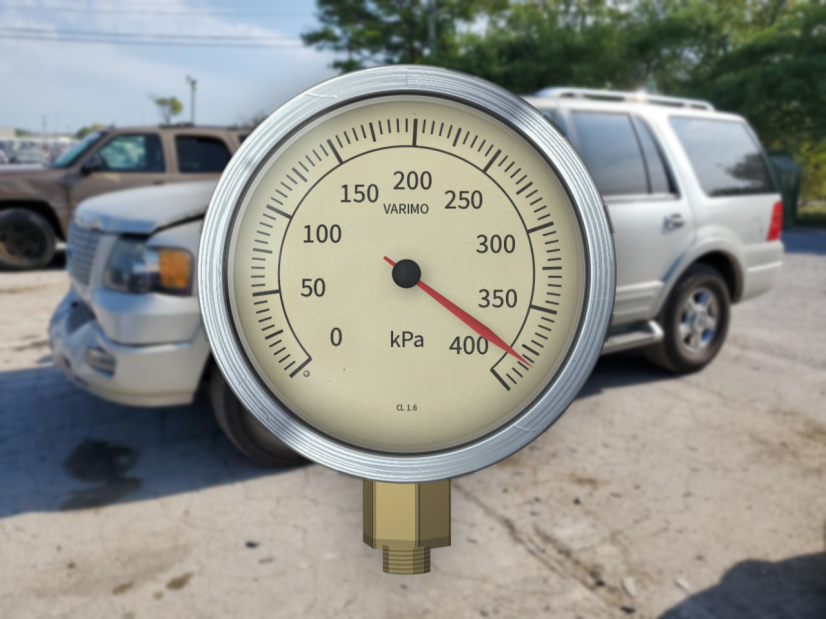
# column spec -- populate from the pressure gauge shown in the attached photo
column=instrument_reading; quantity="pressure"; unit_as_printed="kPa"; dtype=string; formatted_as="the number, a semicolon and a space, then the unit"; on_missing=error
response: 382.5; kPa
